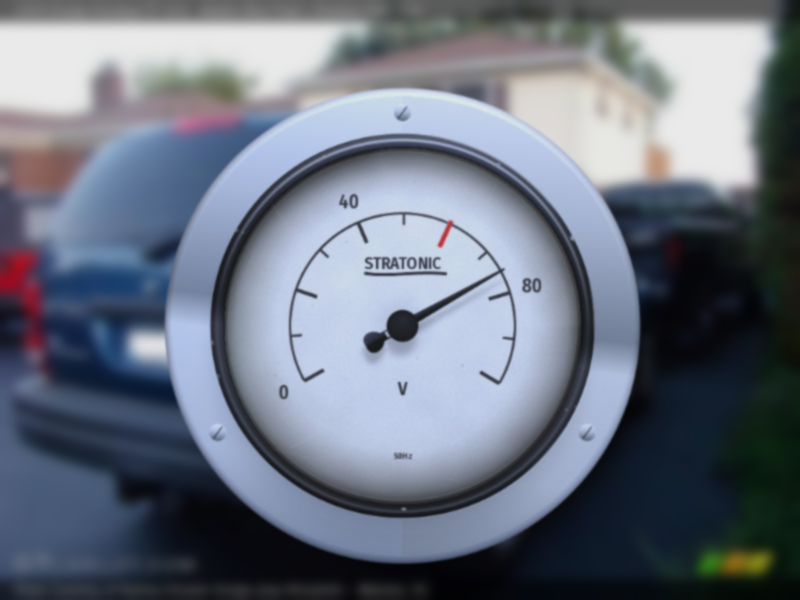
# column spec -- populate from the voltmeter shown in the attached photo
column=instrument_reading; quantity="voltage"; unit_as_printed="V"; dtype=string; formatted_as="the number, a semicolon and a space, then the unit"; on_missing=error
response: 75; V
